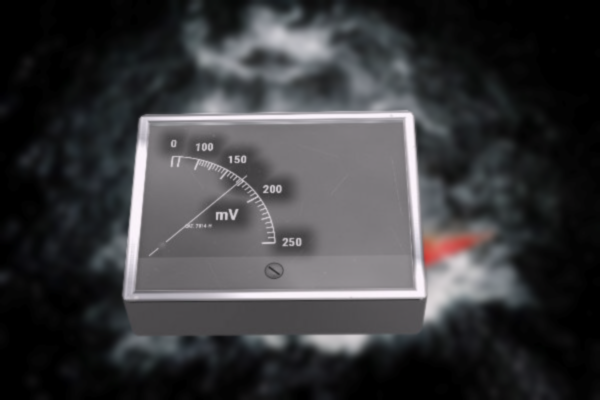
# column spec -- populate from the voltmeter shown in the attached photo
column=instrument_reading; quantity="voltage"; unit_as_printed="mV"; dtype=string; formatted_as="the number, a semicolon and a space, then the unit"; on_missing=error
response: 175; mV
